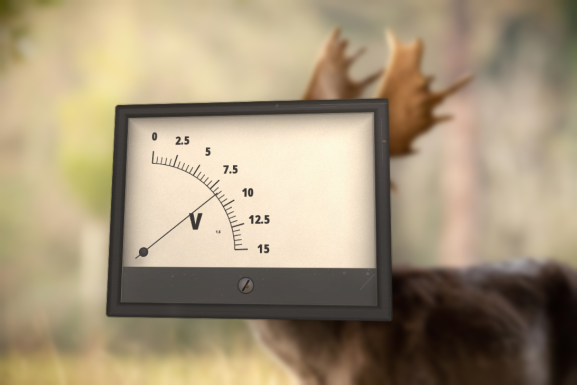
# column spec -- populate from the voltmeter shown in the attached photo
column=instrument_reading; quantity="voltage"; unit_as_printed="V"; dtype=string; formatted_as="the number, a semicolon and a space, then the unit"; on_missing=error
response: 8.5; V
